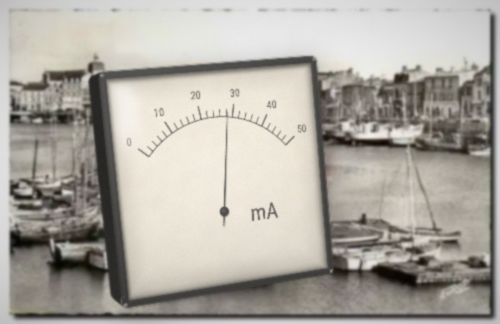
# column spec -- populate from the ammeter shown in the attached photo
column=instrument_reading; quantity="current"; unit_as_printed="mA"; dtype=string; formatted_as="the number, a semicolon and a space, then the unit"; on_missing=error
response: 28; mA
